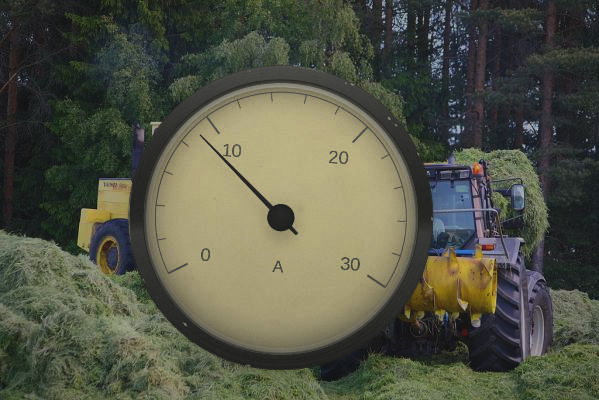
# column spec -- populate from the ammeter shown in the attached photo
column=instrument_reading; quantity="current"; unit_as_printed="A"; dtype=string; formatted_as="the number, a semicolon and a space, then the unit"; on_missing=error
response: 9; A
